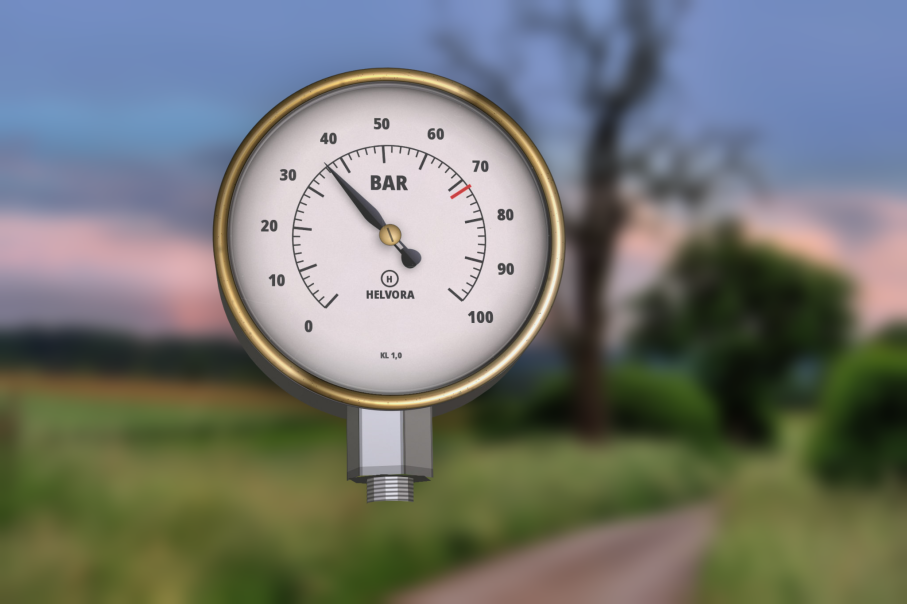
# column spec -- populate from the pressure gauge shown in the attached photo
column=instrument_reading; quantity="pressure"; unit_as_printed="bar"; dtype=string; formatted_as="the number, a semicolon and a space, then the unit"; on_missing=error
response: 36; bar
